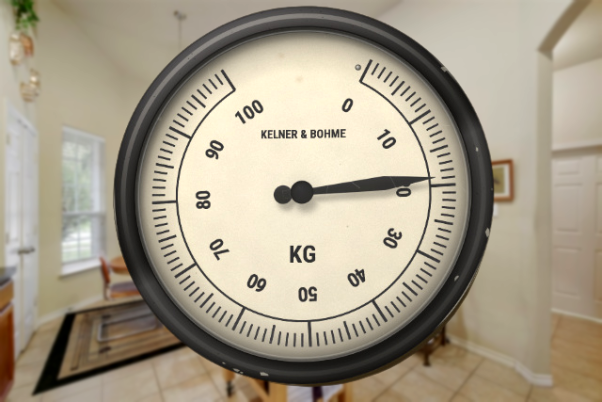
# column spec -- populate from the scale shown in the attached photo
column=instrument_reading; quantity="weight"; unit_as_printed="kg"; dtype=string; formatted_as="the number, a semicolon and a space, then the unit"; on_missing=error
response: 19; kg
